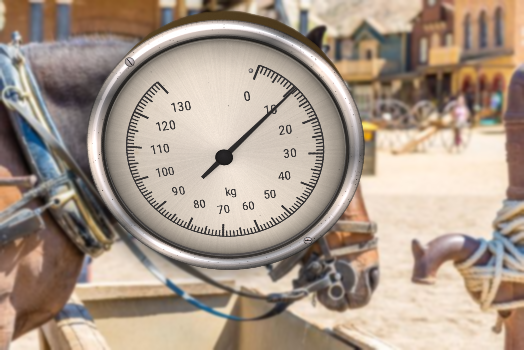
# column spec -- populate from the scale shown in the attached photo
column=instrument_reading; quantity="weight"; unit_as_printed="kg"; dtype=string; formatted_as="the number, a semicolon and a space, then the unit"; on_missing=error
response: 10; kg
